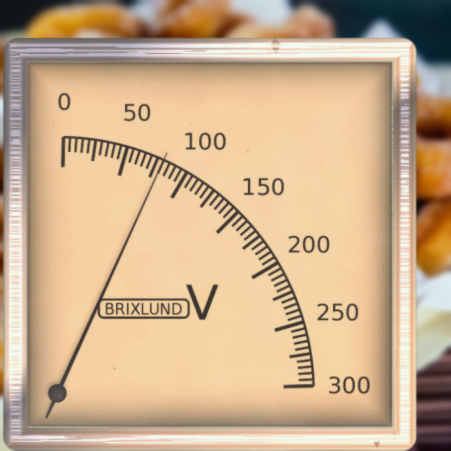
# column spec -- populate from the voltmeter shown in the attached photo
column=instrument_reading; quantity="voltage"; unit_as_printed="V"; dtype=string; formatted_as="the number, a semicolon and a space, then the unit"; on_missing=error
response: 80; V
